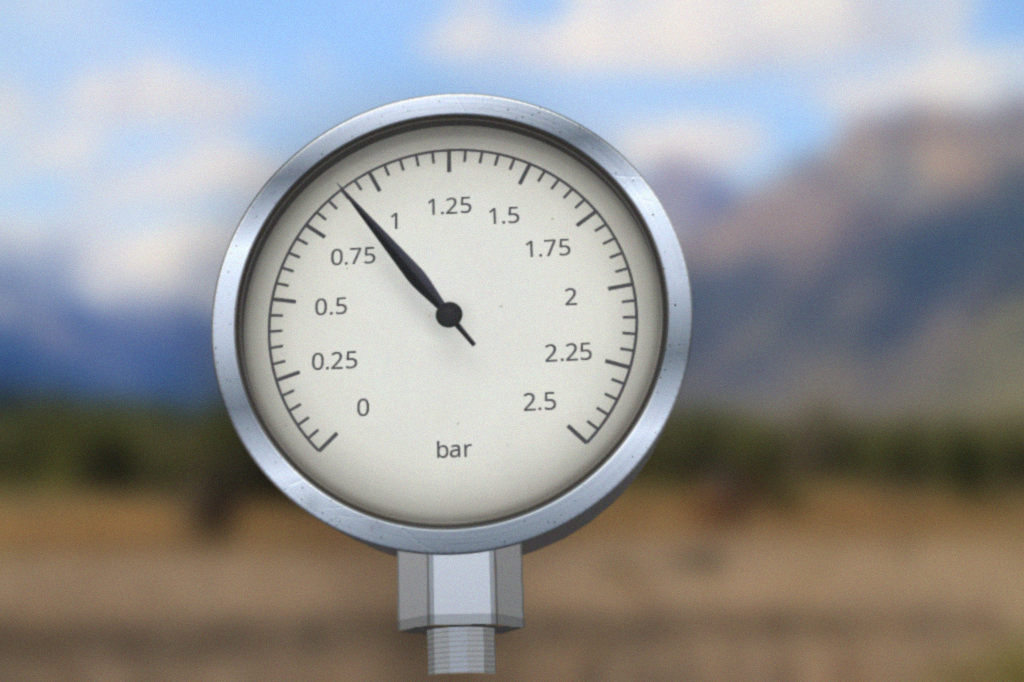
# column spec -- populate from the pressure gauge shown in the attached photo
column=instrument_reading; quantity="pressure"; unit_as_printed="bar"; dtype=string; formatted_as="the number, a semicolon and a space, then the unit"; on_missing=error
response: 0.9; bar
